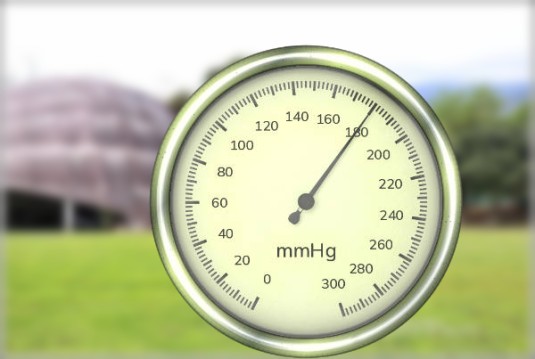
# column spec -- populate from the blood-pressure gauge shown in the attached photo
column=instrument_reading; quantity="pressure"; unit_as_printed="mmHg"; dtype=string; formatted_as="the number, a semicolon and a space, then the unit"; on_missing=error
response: 180; mmHg
